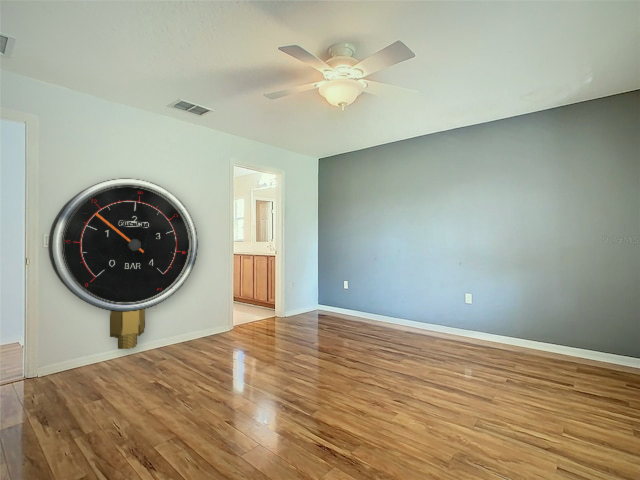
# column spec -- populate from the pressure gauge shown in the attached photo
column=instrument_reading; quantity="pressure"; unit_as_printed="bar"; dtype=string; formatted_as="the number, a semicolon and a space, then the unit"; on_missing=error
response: 1.25; bar
